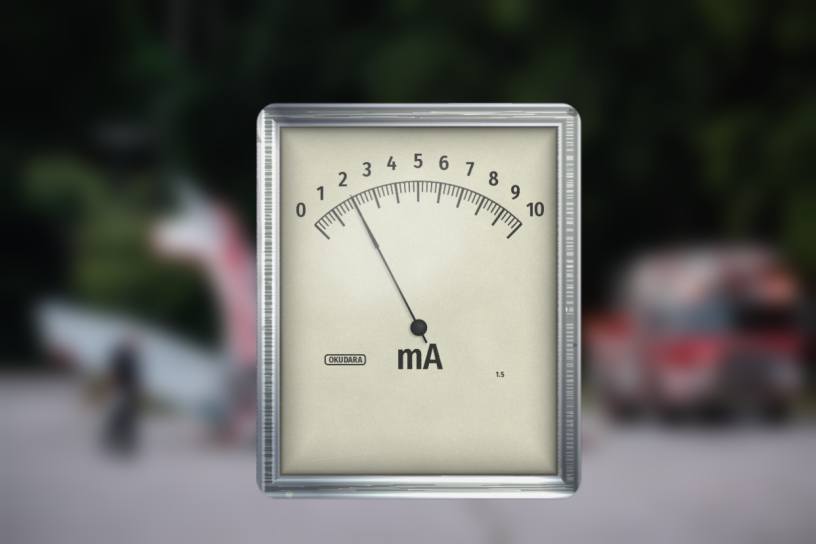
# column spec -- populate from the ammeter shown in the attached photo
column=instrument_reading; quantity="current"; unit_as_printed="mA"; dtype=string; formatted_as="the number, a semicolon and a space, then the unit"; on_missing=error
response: 2; mA
